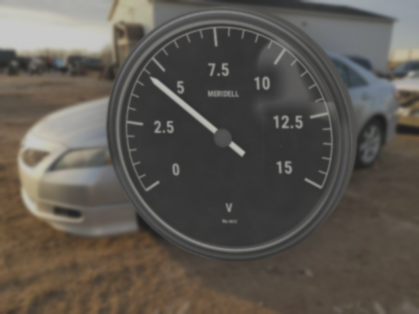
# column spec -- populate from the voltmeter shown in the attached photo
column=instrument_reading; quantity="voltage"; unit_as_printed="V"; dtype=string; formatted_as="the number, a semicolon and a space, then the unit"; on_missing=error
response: 4.5; V
